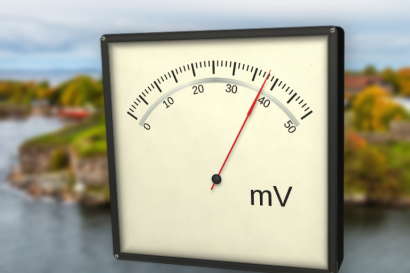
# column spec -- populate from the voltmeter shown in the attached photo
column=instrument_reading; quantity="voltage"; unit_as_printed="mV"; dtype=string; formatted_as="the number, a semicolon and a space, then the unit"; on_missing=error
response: 38; mV
